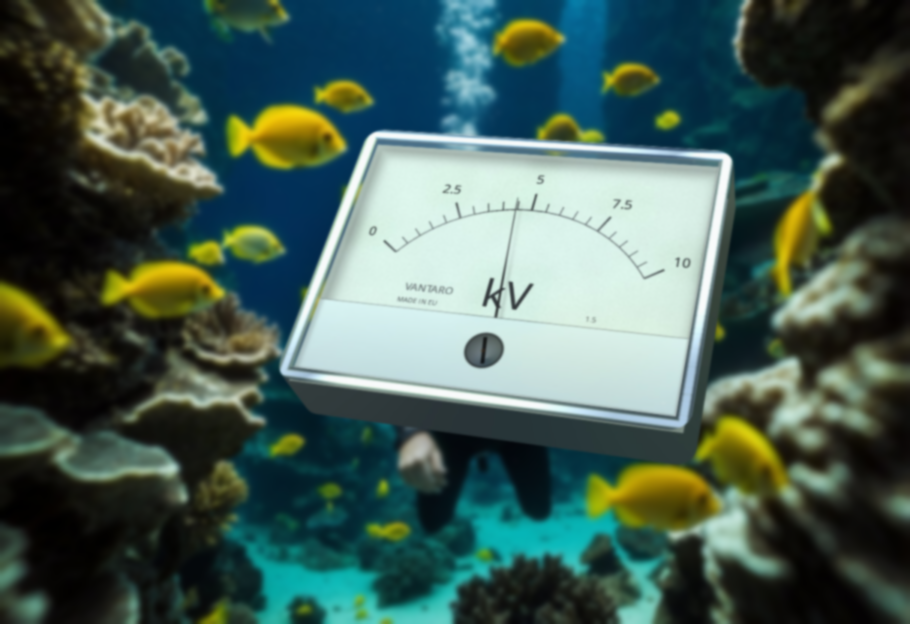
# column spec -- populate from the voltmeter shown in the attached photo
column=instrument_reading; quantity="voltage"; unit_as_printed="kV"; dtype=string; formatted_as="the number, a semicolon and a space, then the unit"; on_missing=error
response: 4.5; kV
